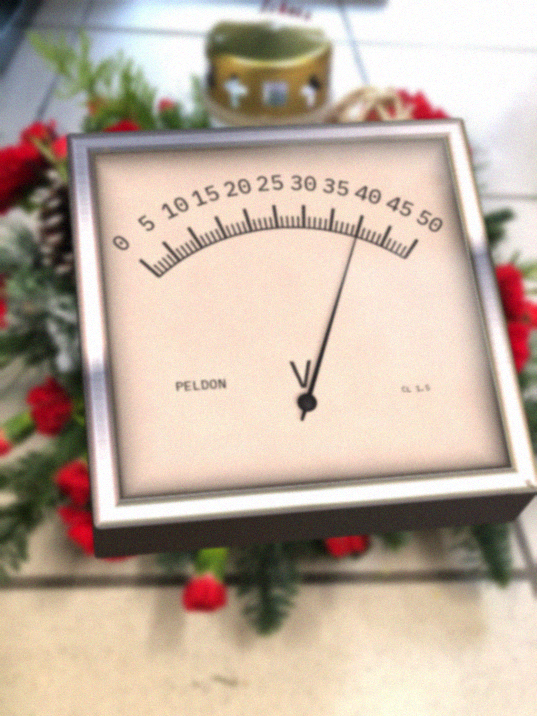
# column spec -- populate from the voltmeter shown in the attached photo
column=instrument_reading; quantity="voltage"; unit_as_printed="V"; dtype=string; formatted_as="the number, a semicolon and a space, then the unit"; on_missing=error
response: 40; V
